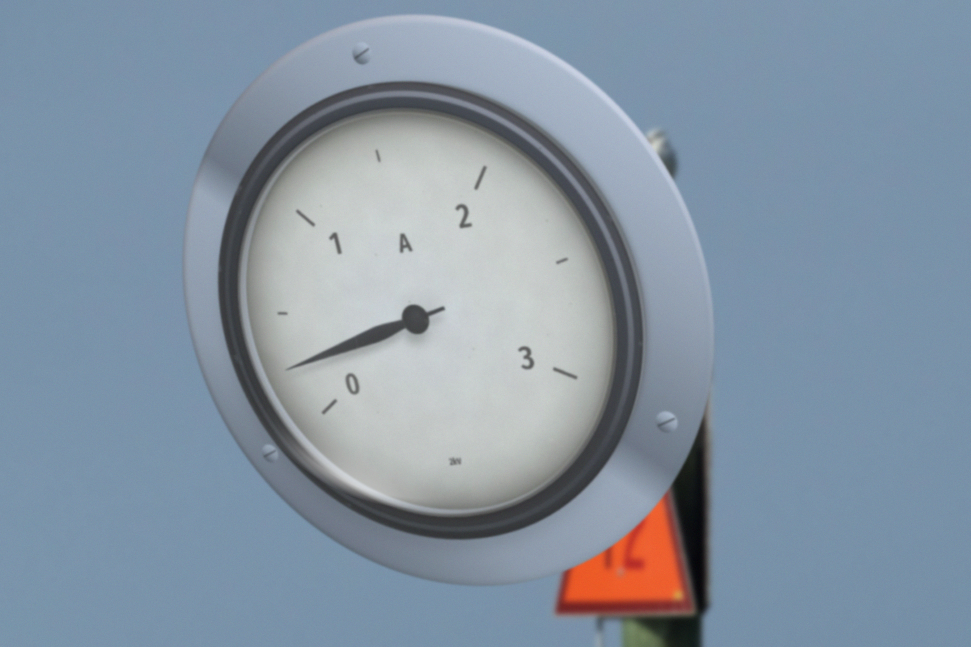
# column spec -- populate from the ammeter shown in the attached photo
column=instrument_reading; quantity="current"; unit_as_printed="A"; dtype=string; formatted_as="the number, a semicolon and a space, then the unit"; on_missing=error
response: 0.25; A
